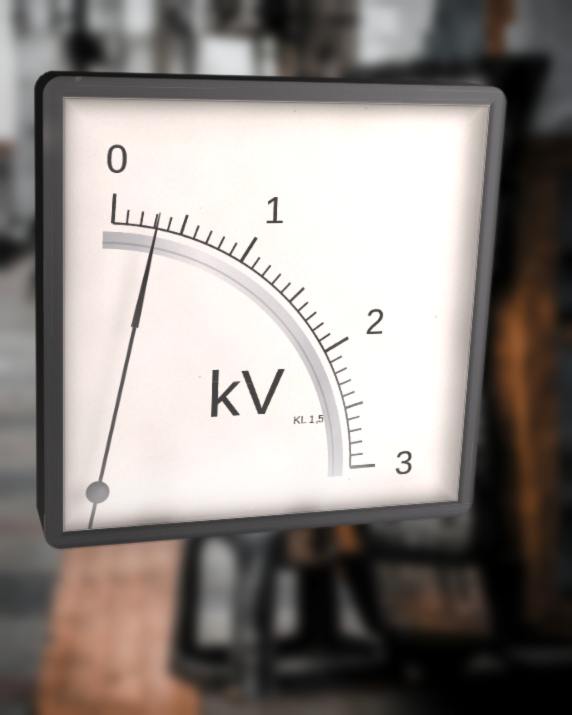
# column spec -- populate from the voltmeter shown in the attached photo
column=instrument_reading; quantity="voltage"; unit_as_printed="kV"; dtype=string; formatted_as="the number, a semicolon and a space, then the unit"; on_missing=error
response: 0.3; kV
